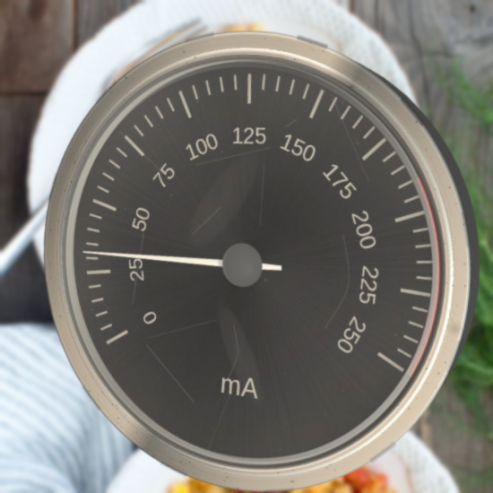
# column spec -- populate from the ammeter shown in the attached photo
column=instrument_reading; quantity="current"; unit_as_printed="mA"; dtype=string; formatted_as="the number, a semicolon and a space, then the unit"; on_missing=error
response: 32.5; mA
